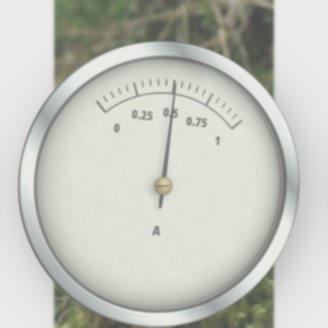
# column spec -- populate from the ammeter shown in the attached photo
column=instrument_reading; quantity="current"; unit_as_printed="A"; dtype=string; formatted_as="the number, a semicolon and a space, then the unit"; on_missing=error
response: 0.5; A
